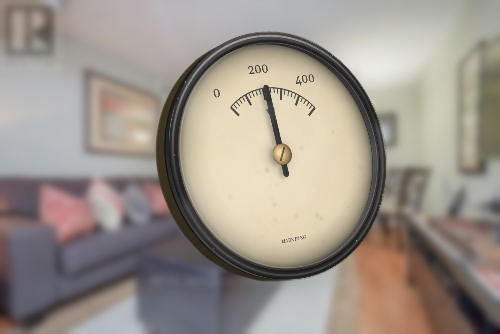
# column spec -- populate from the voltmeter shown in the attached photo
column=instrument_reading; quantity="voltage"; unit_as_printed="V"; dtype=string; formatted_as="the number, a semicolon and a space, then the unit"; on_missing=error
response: 200; V
